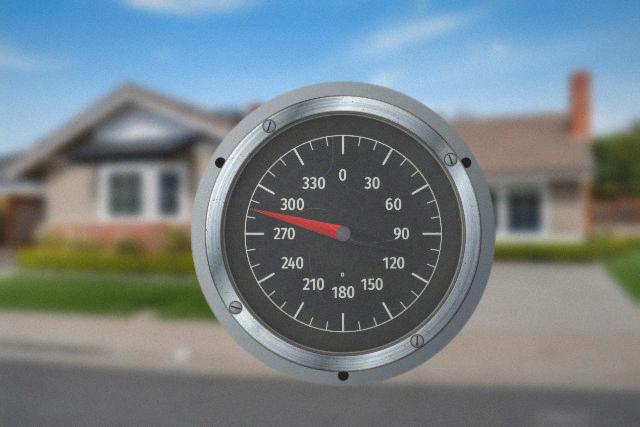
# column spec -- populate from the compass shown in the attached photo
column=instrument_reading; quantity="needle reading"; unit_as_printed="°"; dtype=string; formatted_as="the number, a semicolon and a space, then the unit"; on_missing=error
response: 285; °
